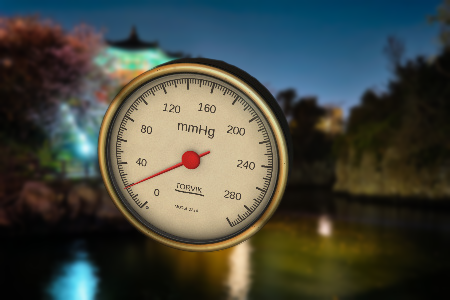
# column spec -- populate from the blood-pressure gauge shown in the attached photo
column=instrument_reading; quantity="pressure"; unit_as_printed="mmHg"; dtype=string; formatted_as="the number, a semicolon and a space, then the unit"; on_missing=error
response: 20; mmHg
